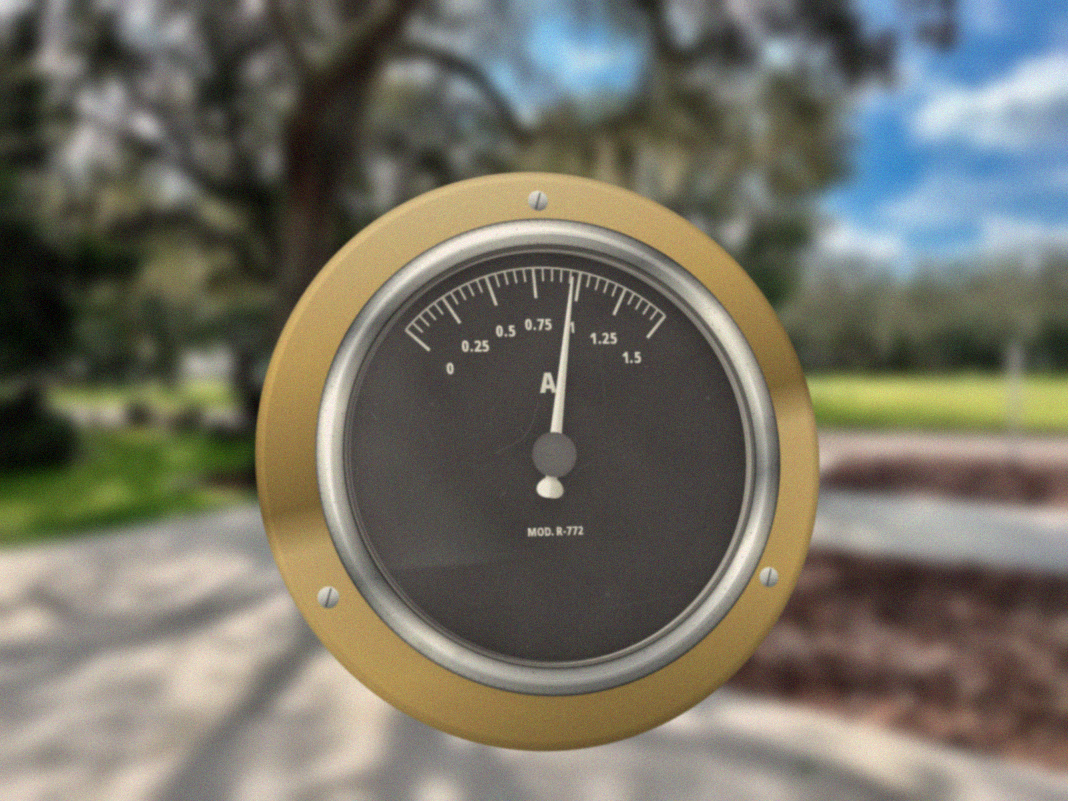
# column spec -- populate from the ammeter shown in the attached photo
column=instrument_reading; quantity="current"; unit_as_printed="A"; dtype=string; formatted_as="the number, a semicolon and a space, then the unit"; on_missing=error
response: 0.95; A
